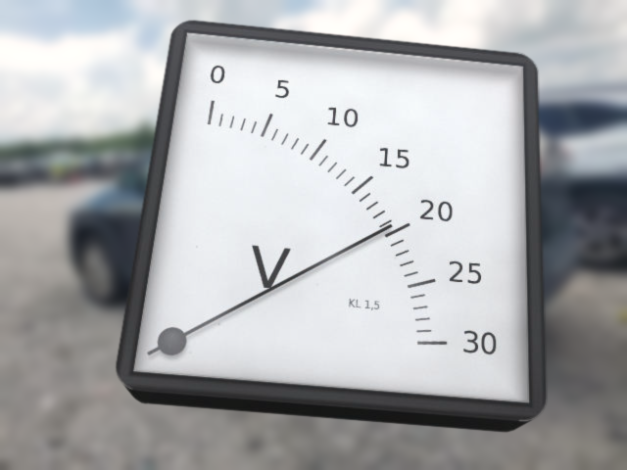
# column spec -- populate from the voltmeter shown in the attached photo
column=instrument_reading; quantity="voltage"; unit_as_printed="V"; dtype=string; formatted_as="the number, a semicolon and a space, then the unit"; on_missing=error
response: 19.5; V
